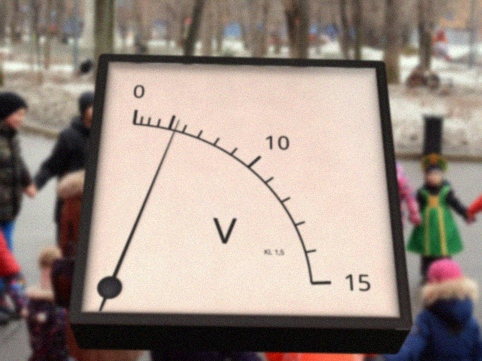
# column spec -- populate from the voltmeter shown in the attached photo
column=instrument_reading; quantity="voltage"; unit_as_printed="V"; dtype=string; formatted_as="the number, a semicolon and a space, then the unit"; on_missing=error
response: 5.5; V
